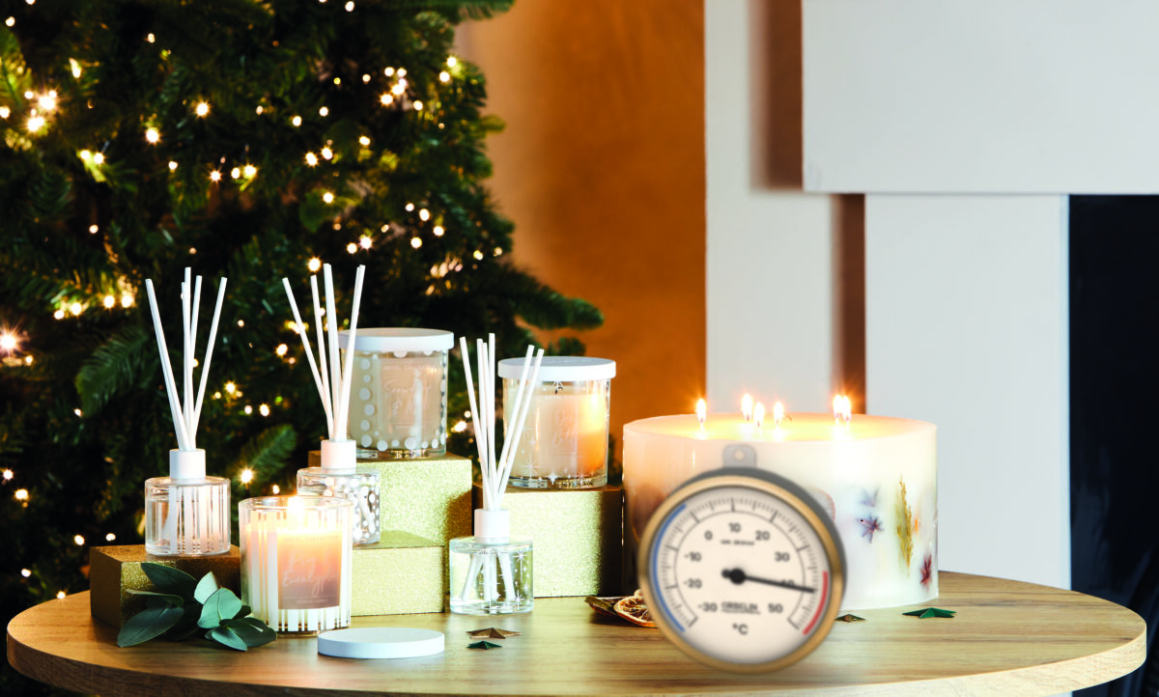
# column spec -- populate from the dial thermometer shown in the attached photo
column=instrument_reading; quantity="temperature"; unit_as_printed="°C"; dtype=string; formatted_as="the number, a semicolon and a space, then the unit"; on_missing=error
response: 40; °C
